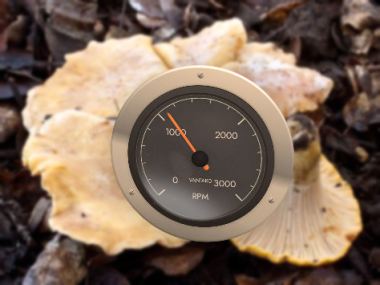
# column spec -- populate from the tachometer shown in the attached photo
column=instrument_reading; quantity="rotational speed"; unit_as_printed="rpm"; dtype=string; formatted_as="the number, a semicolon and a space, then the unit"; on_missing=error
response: 1100; rpm
